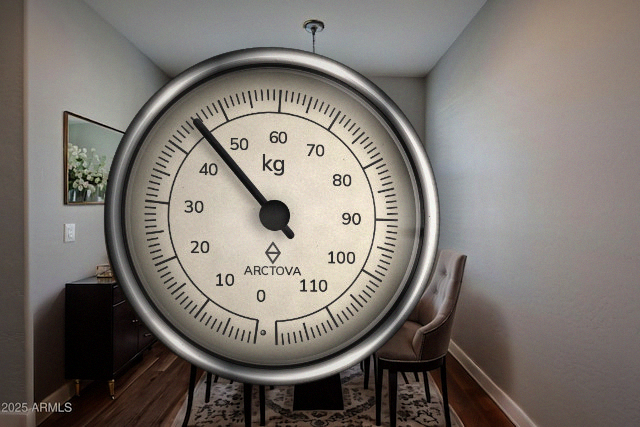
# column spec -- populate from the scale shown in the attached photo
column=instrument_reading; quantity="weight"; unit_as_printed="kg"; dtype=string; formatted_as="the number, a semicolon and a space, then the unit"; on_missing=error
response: 45; kg
